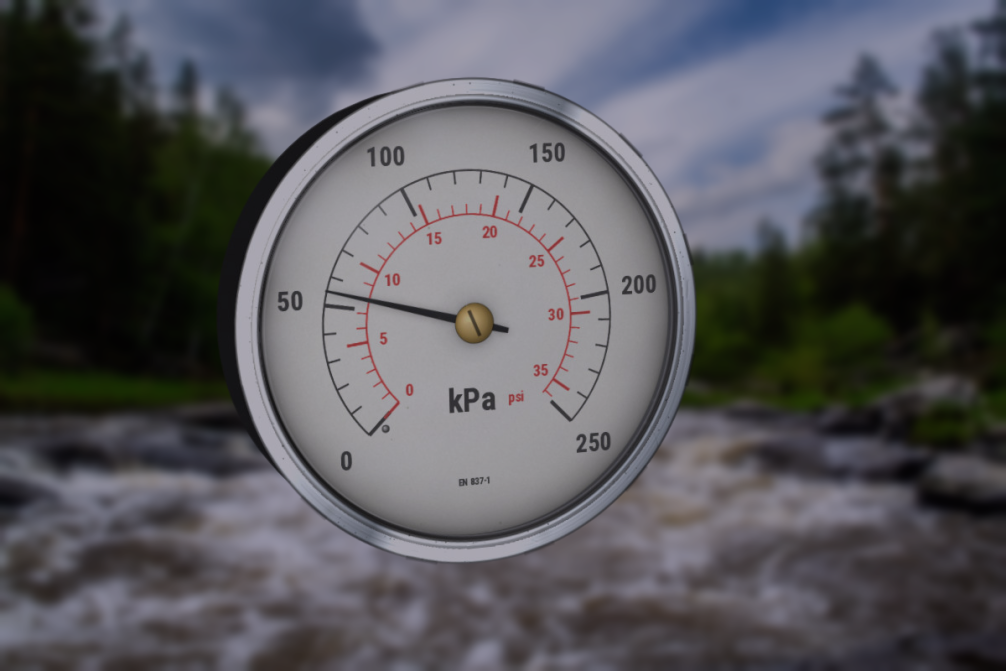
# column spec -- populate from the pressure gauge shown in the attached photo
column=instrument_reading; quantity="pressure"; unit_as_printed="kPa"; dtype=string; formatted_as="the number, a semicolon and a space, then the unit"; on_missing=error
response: 55; kPa
